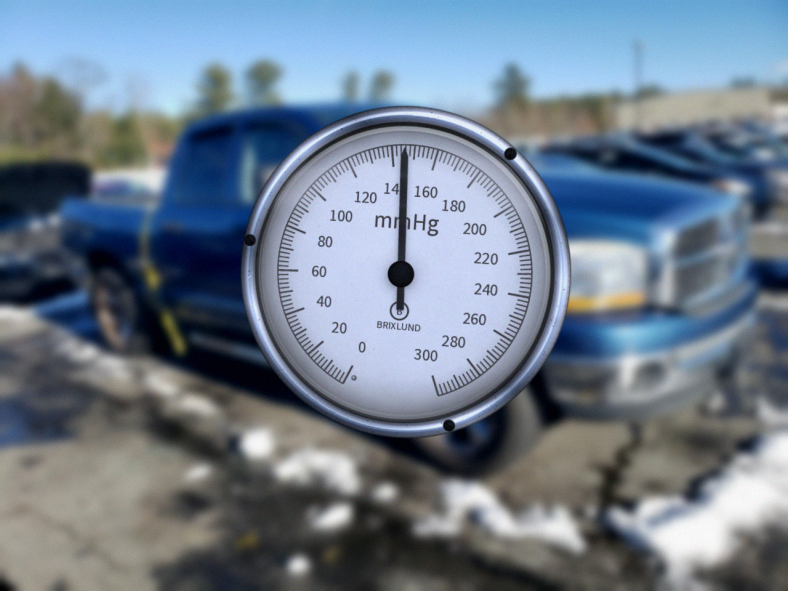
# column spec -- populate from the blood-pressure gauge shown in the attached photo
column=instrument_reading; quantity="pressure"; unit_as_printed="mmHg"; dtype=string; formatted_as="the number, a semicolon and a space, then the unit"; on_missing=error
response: 146; mmHg
